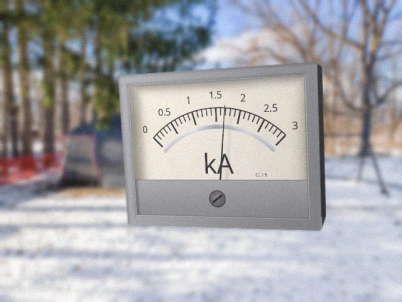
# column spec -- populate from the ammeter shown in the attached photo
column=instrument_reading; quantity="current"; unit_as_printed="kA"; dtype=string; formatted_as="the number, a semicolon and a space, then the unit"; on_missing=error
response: 1.7; kA
